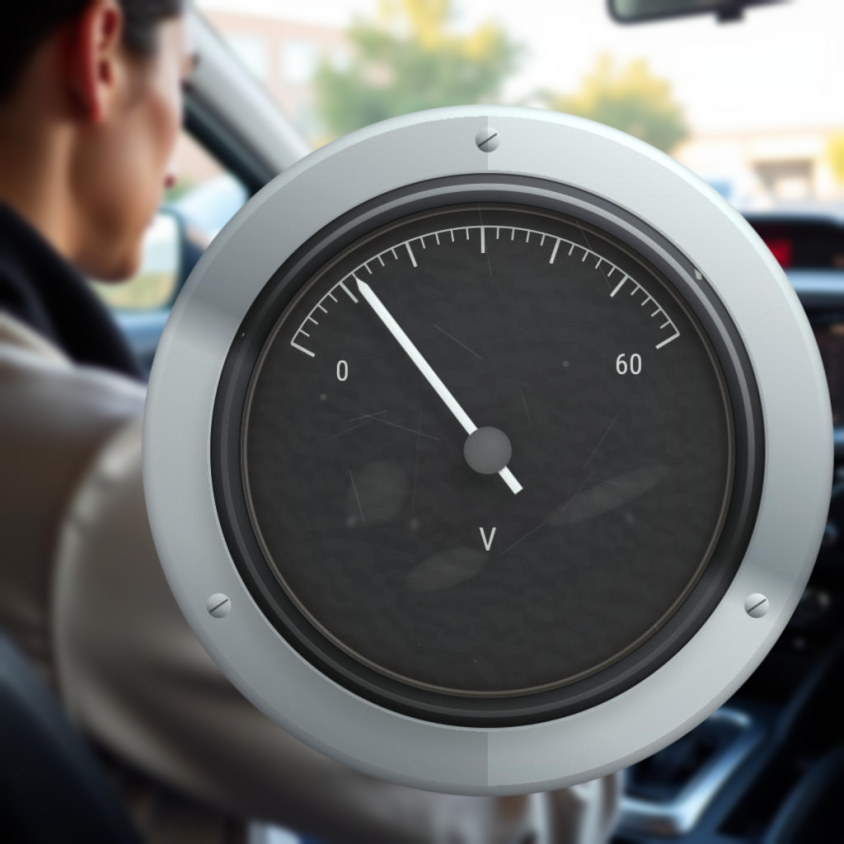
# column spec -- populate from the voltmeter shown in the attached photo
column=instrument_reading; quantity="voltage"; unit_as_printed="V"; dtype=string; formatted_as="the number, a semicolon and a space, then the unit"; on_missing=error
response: 12; V
